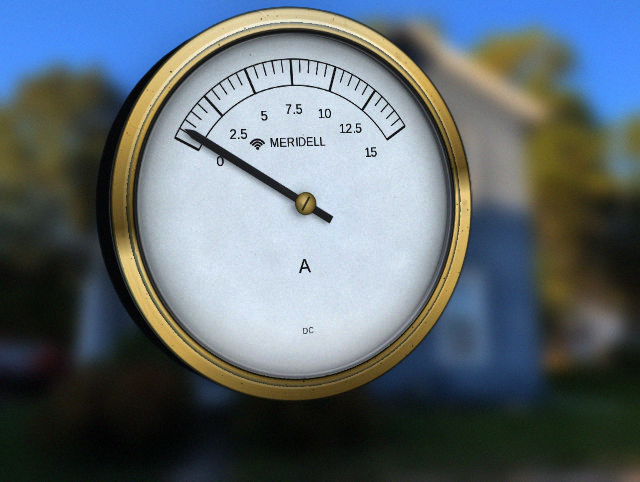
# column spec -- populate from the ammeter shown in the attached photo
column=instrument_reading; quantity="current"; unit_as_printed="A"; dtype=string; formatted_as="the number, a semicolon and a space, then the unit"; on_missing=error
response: 0.5; A
